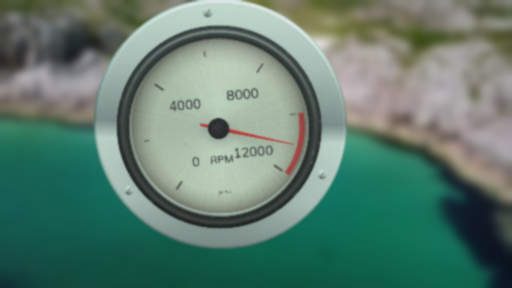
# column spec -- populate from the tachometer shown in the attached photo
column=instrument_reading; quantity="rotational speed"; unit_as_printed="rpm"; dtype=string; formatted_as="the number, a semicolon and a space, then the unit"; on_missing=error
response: 11000; rpm
